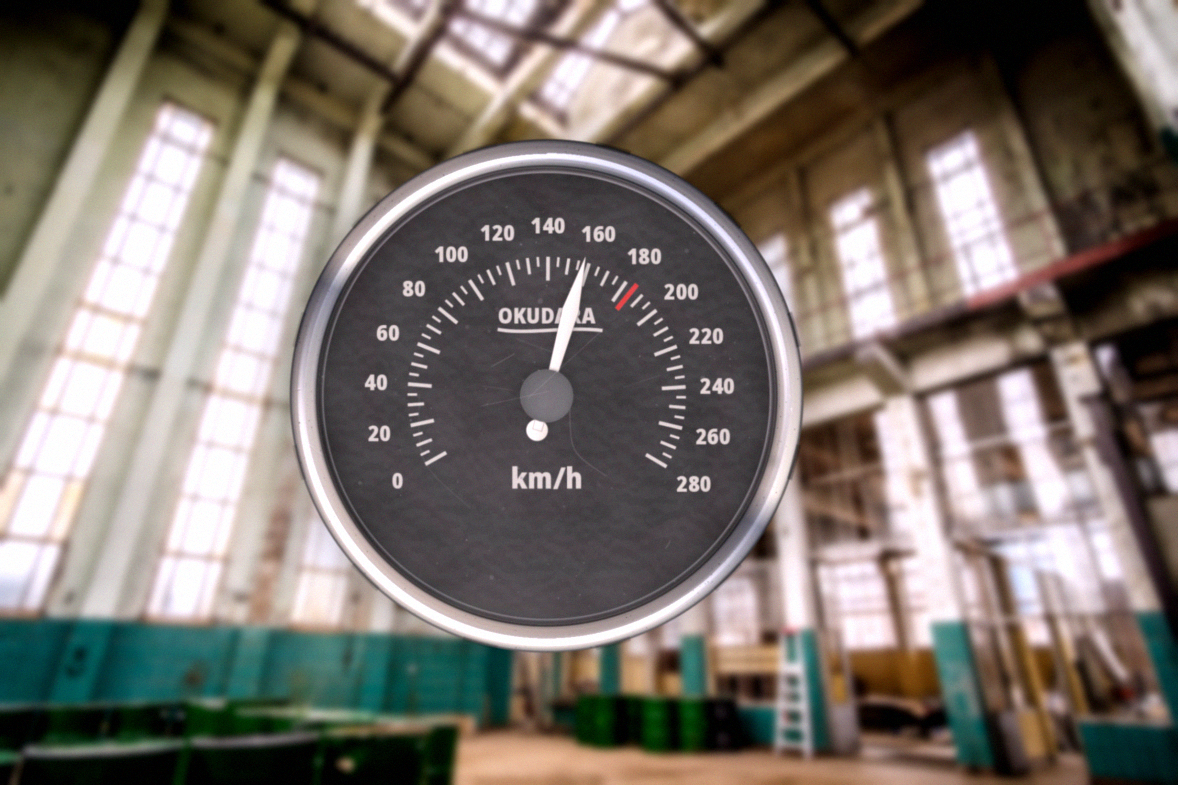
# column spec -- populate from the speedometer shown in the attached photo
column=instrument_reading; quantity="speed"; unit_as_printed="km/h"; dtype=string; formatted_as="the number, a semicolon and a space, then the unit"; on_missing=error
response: 157.5; km/h
